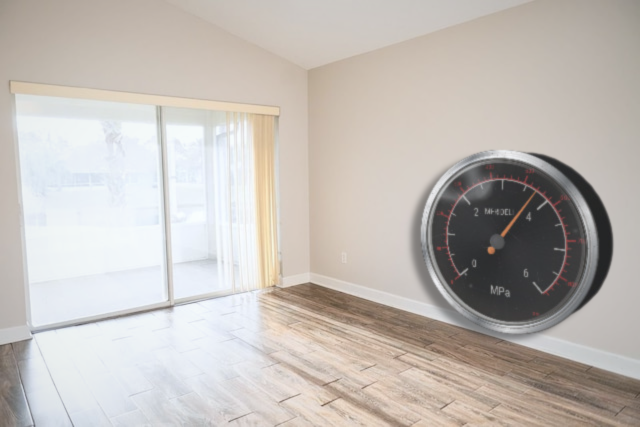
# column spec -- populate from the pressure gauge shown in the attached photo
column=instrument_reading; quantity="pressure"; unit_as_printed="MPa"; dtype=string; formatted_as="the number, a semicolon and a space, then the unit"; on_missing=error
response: 3.75; MPa
